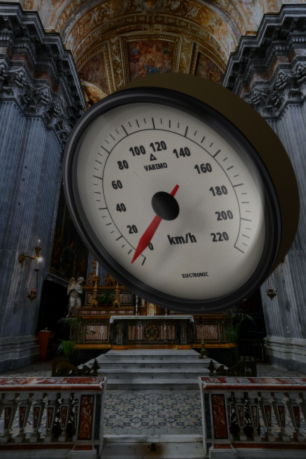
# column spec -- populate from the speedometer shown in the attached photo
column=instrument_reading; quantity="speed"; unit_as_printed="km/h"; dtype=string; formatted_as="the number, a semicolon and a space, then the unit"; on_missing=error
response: 5; km/h
